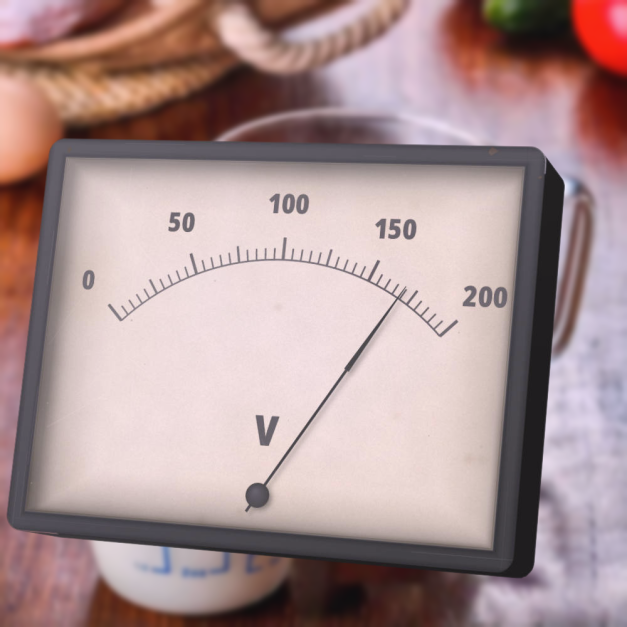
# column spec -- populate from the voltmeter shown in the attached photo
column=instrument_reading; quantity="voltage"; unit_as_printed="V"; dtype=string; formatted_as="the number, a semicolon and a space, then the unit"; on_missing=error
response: 170; V
